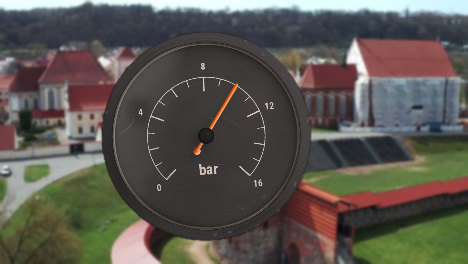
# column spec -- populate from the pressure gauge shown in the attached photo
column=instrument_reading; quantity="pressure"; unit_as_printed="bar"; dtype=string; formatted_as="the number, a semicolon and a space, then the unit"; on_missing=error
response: 10; bar
